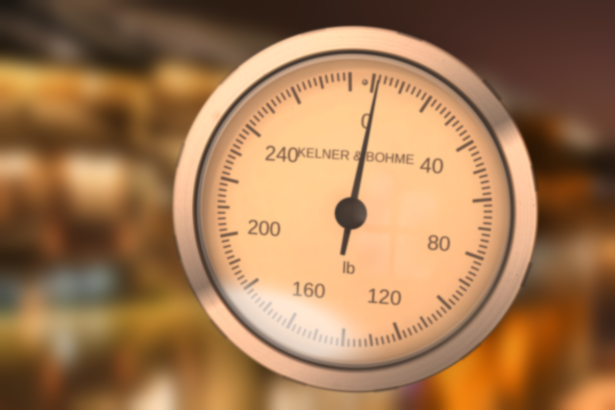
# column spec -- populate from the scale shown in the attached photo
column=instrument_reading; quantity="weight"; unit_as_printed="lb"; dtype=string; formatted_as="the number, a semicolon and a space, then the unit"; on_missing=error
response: 2; lb
